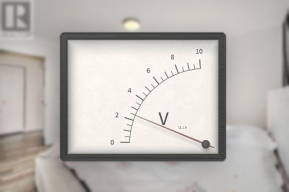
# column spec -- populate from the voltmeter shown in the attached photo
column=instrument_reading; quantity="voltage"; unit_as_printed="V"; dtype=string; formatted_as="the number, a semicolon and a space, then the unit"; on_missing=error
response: 2.5; V
